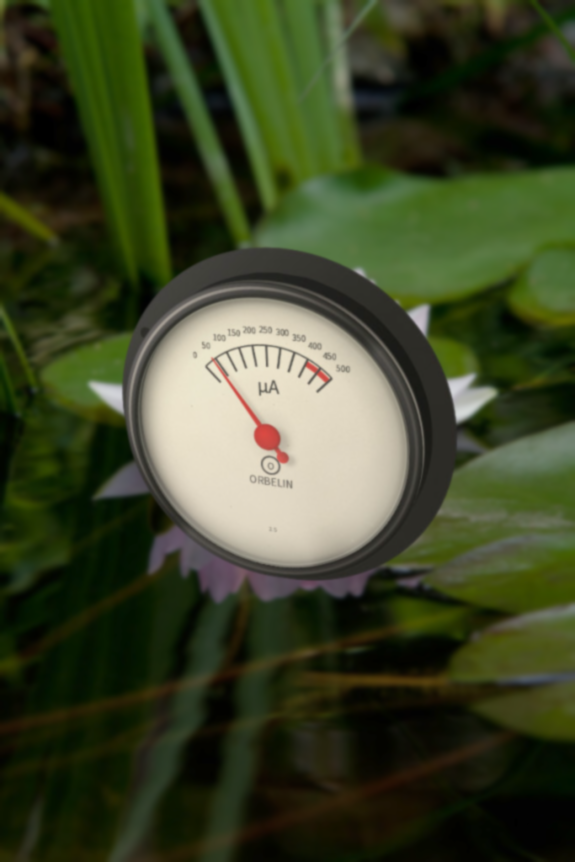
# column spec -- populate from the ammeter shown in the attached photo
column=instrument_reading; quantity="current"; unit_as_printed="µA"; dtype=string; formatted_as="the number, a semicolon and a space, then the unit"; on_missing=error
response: 50; µA
